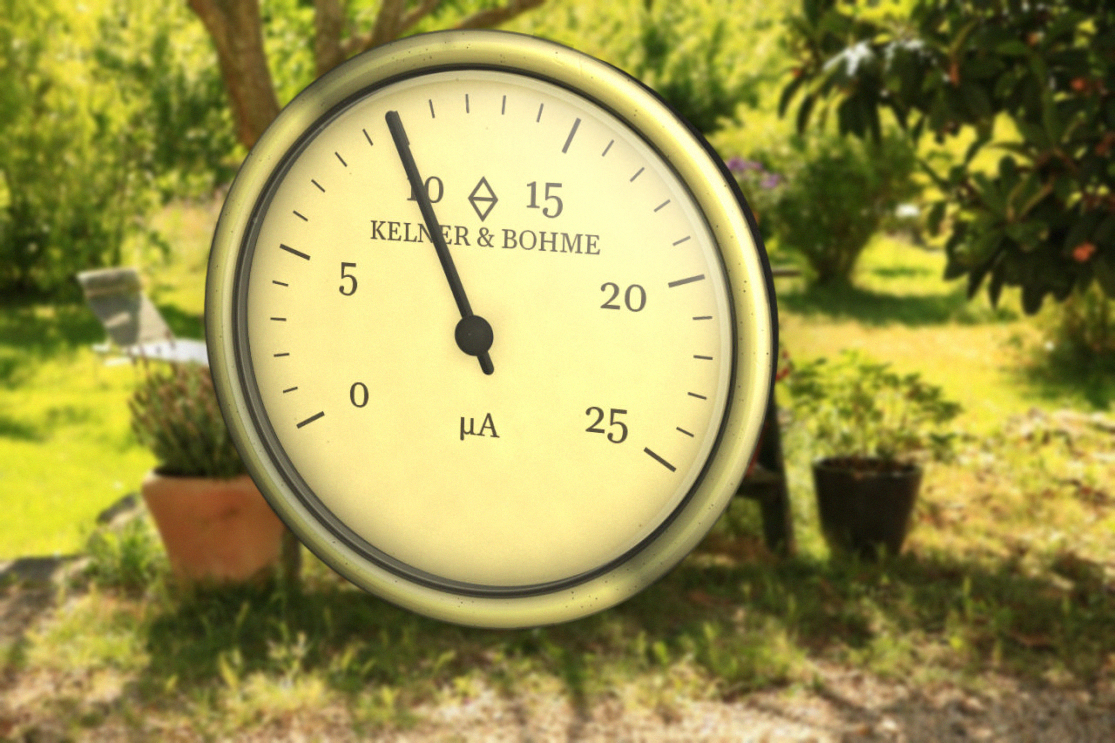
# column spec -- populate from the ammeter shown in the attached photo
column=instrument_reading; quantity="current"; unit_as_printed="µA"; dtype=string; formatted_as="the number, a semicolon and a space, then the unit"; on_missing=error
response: 10; µA
